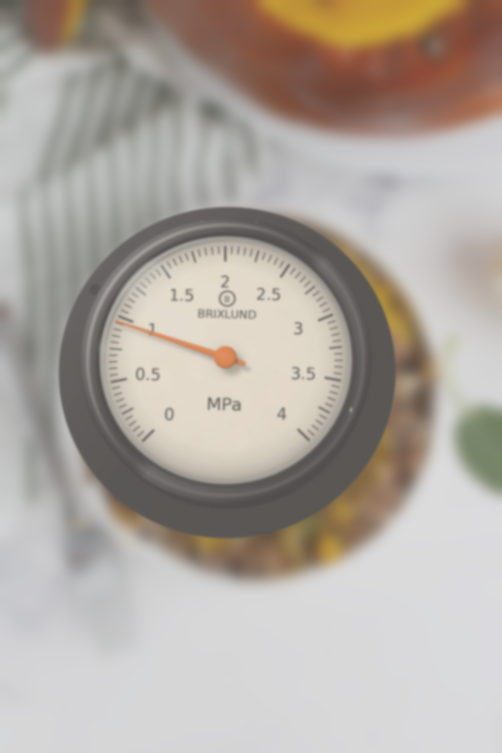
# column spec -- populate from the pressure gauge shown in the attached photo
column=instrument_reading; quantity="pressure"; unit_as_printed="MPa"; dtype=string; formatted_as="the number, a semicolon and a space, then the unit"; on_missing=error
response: 0.95; MPa
